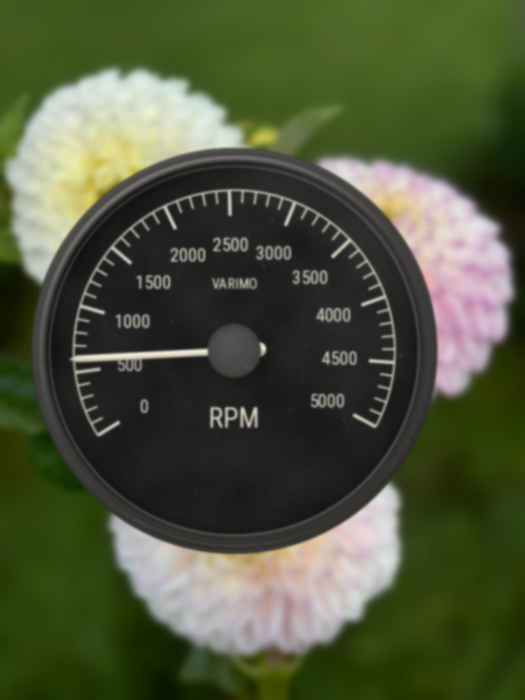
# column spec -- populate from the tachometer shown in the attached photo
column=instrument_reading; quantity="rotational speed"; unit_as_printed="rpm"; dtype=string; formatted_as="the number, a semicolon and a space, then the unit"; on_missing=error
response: 600; rpm
